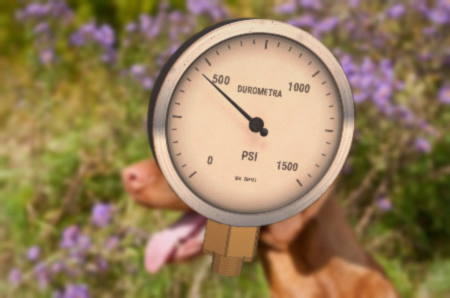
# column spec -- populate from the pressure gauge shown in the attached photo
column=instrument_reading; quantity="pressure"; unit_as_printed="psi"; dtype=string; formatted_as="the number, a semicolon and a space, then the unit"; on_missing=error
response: 450; psi
